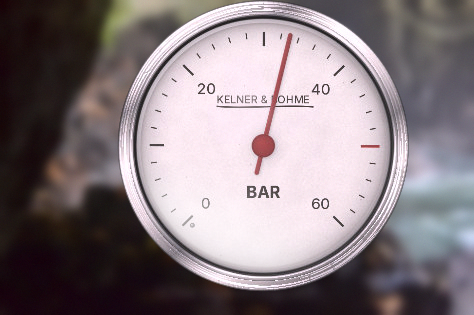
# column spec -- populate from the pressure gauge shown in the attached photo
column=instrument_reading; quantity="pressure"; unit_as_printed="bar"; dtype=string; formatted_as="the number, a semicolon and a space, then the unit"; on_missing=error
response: 33; bar
